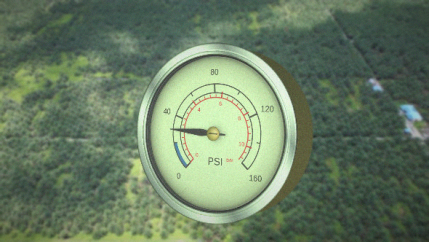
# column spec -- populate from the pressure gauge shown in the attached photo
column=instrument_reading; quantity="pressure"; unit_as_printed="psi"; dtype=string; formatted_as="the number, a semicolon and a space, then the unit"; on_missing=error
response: 30; psi
